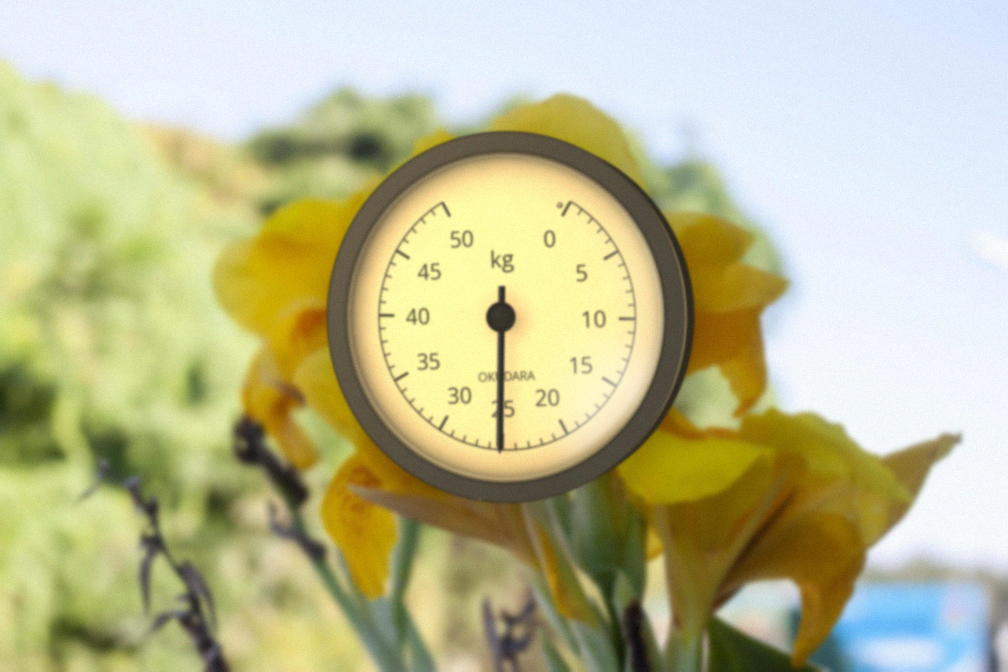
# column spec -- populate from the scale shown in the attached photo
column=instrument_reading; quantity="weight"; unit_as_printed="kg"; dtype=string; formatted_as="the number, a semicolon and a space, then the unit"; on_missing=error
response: 25; kg
